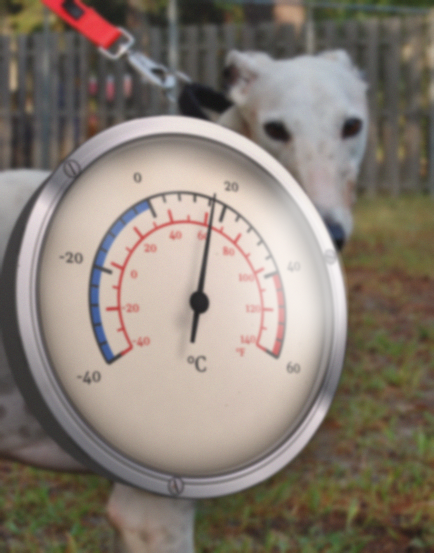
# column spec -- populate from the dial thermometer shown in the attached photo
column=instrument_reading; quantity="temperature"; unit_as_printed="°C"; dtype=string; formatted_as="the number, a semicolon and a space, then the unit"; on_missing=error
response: 16; °C
